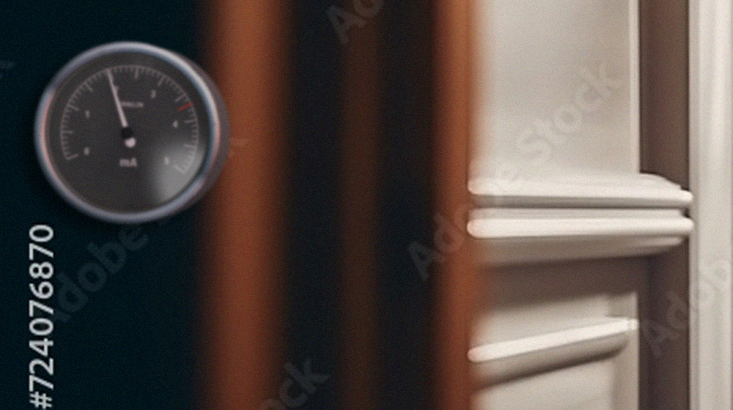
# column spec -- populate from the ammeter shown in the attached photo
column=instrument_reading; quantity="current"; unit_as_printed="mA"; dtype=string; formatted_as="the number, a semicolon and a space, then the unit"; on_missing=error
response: 2; mA
